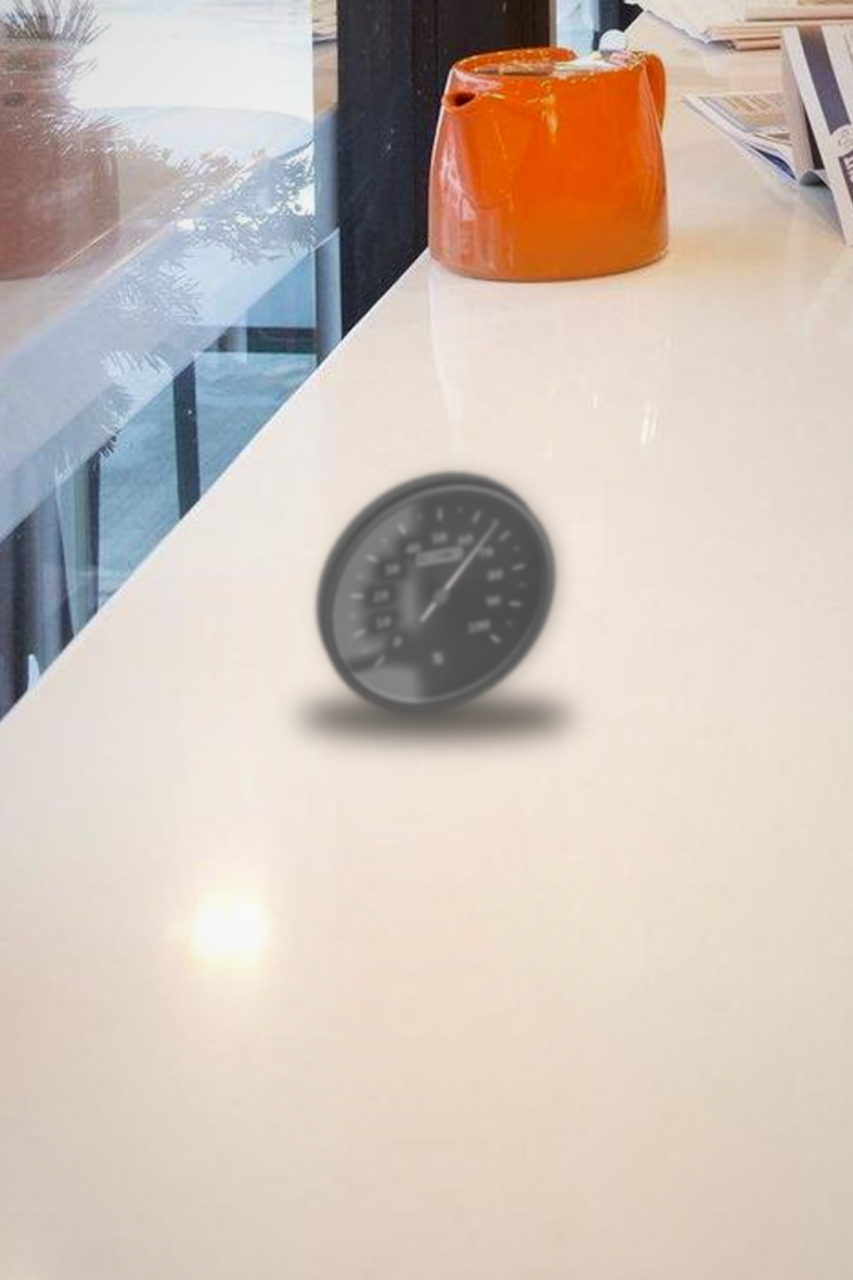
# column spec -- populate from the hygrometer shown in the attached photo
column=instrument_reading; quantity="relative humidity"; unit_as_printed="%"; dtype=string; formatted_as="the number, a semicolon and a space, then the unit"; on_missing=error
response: 65; %
